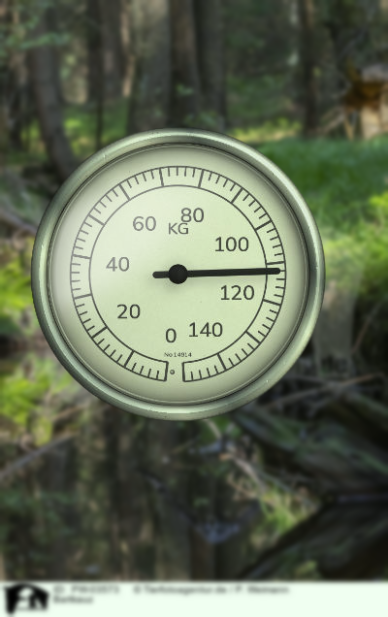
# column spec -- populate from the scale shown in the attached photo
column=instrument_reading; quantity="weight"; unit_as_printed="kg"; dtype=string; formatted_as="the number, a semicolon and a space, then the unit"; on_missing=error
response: 112; kg
